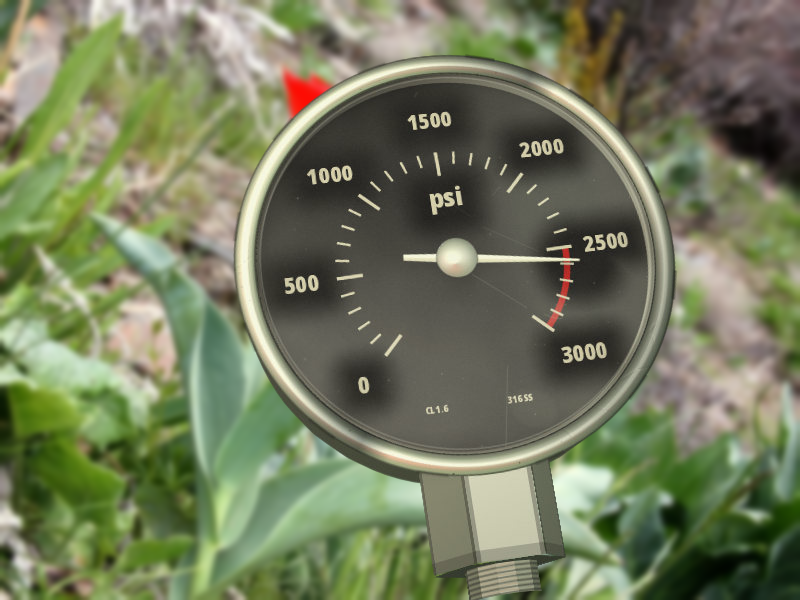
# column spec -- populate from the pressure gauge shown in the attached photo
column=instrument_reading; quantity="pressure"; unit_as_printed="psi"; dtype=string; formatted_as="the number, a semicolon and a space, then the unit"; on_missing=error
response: 2600; psi
